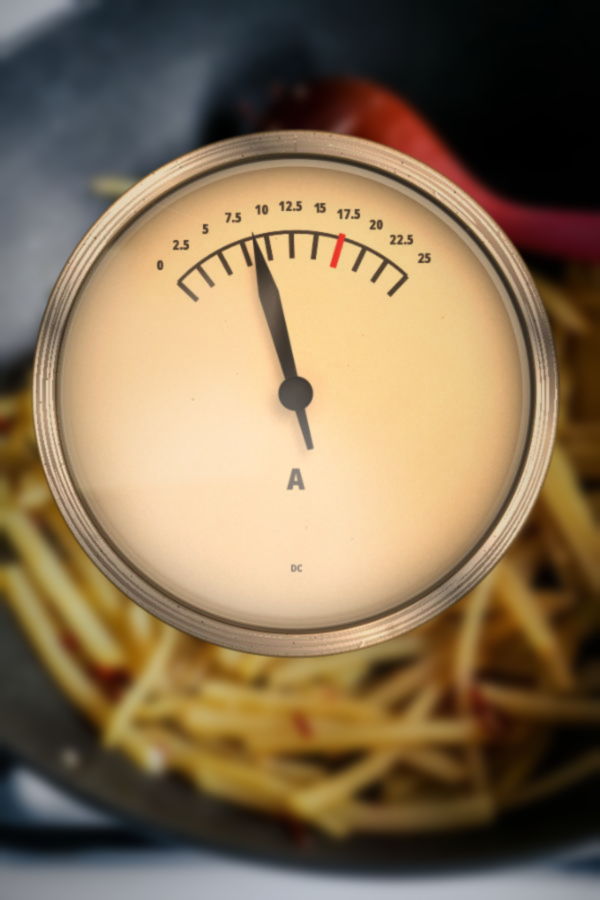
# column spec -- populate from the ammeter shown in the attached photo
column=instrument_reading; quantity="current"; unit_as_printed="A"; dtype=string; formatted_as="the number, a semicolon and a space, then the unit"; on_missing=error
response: 8.75; A
